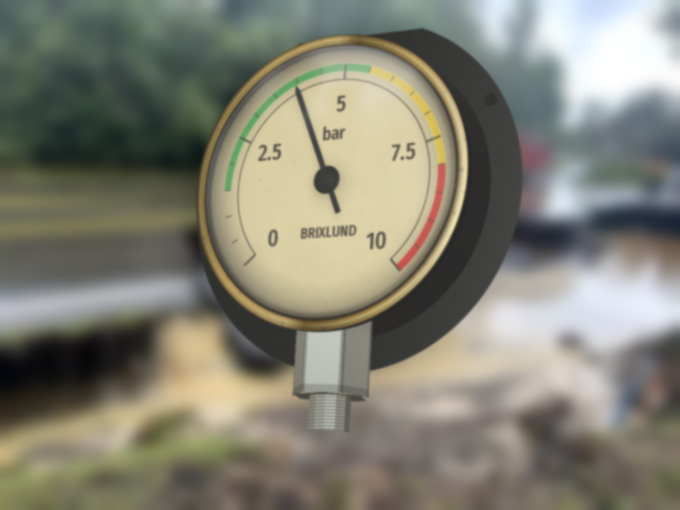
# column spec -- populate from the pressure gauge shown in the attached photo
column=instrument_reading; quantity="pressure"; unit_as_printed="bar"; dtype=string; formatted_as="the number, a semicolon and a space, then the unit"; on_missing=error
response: 4; bar
